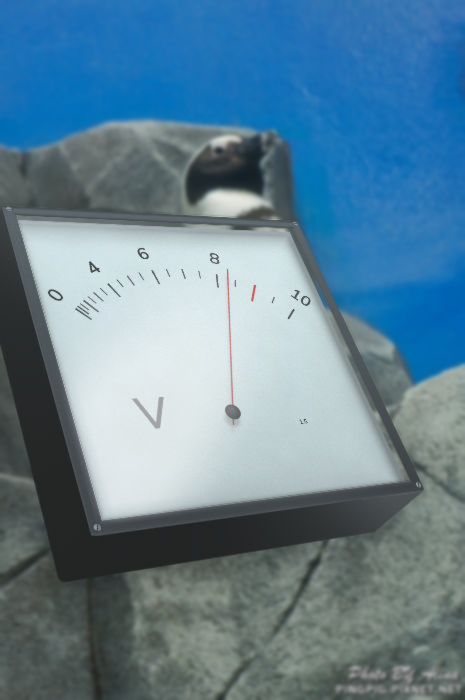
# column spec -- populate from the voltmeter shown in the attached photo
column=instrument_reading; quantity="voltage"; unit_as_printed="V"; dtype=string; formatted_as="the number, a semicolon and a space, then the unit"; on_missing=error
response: 8.25; V
